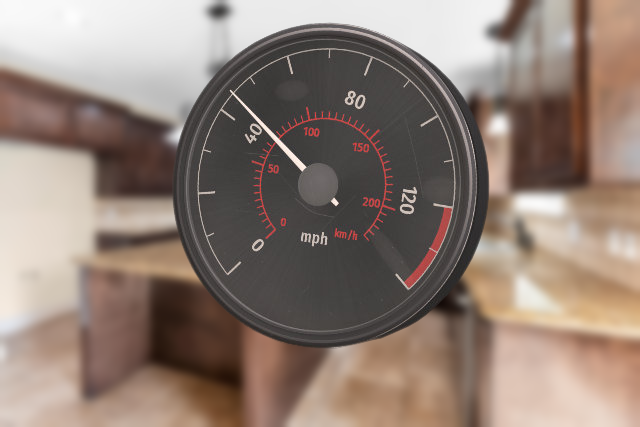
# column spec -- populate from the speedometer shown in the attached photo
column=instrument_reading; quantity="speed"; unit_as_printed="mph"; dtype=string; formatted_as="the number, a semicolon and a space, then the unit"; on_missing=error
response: 45; mph
